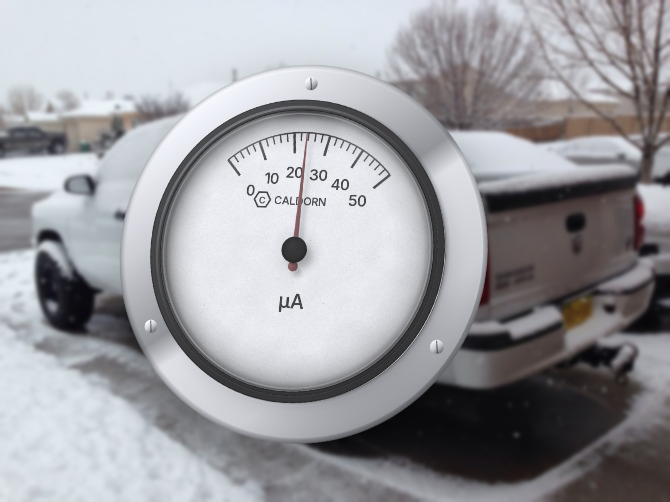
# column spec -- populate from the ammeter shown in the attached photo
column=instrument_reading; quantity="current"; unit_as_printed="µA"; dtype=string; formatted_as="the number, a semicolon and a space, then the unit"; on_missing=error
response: 24; µA
